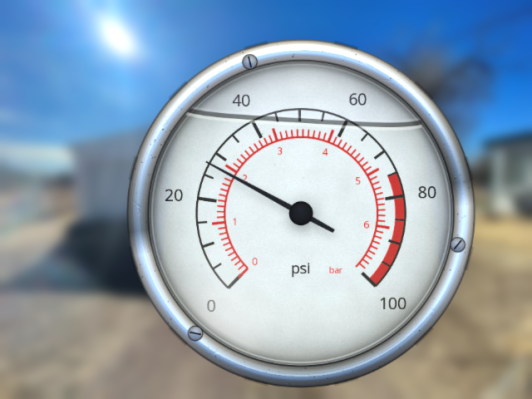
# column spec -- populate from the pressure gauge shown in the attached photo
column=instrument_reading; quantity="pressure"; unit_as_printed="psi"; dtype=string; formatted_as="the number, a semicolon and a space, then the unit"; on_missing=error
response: 27.5; psi
